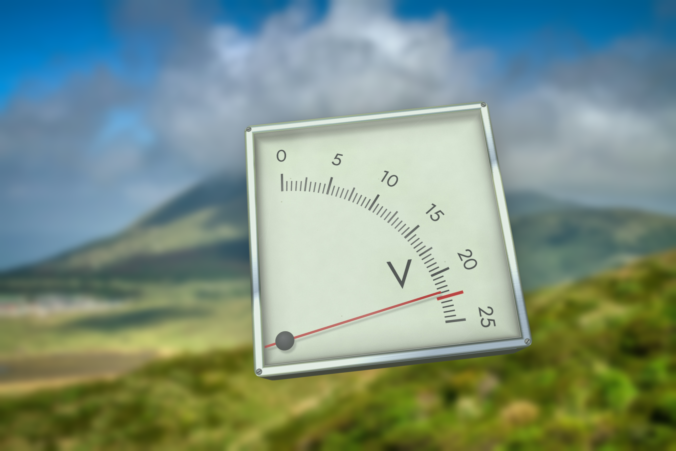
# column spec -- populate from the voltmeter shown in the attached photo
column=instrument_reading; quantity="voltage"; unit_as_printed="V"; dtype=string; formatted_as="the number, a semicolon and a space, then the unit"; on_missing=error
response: 22; V
